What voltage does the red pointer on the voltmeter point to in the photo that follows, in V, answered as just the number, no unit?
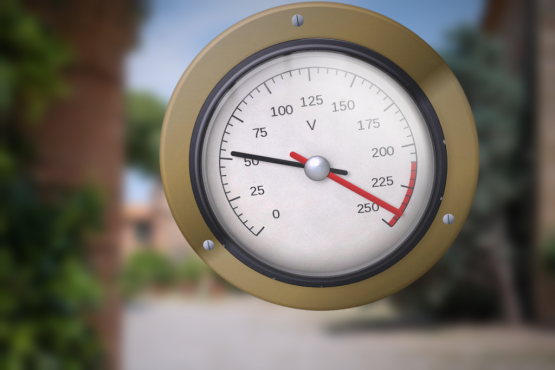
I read 240
